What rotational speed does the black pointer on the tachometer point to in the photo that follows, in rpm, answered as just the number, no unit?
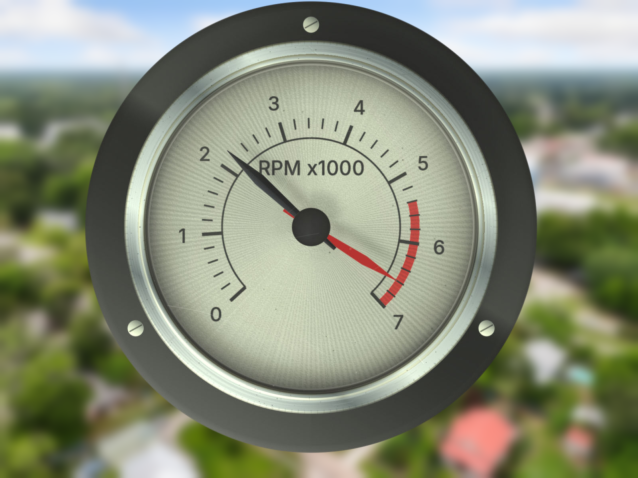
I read 2200
